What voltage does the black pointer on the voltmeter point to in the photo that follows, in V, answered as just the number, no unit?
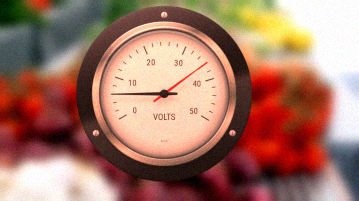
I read 6
